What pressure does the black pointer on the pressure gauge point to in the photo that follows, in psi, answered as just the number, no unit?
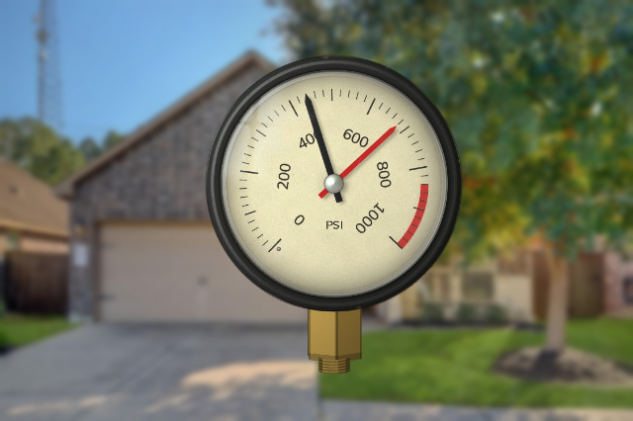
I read 440
